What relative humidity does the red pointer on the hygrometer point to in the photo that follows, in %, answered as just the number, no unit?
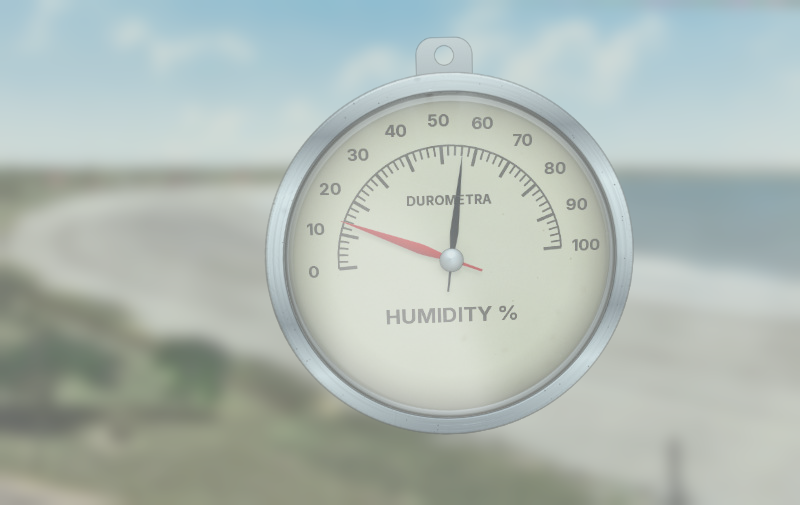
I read 14
